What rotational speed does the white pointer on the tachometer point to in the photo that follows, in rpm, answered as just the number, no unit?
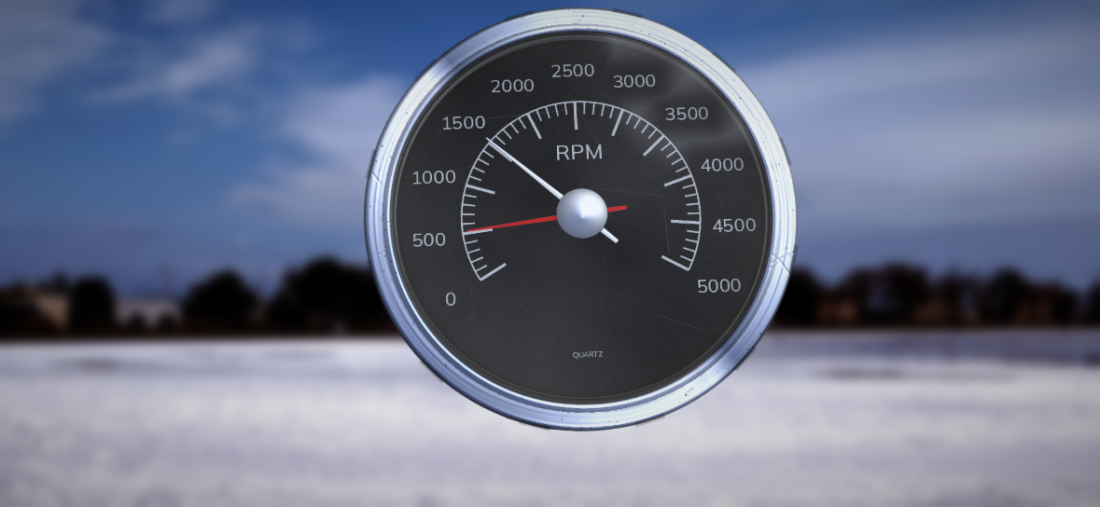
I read 1500
